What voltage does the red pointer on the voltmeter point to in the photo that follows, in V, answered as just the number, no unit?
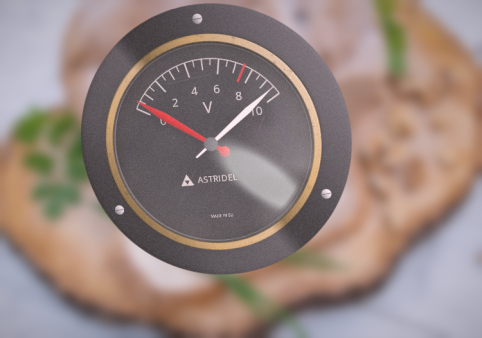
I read 0.5
